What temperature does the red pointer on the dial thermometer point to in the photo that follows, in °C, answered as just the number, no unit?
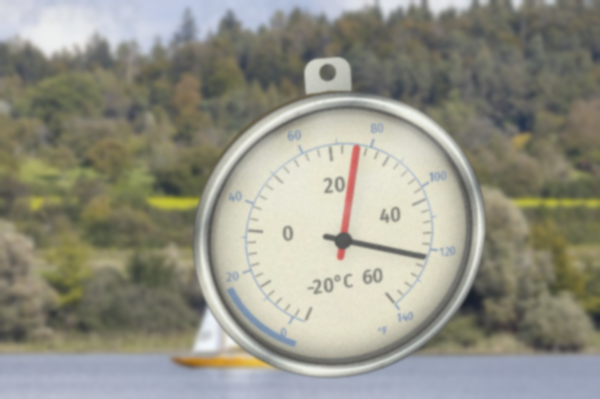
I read 24
